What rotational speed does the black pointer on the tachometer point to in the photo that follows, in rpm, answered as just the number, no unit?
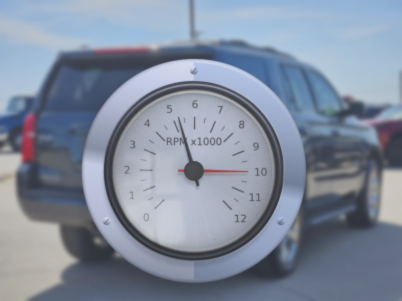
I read 5250
